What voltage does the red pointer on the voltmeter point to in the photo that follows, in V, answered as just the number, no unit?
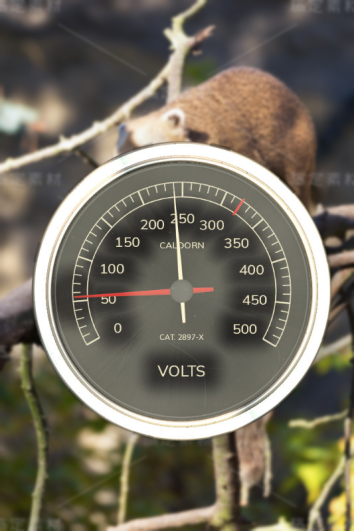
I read 55
